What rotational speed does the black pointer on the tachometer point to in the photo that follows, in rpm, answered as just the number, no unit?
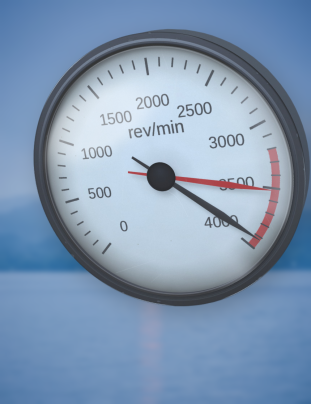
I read 3900
